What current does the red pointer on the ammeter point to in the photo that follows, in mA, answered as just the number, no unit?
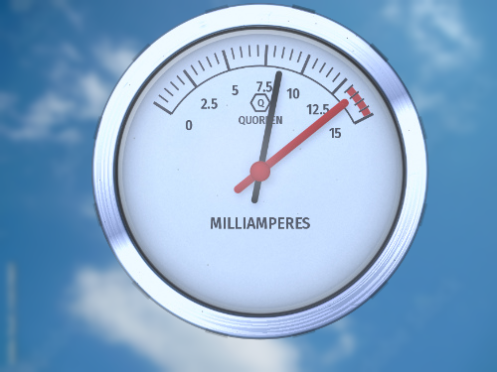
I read 13.5
